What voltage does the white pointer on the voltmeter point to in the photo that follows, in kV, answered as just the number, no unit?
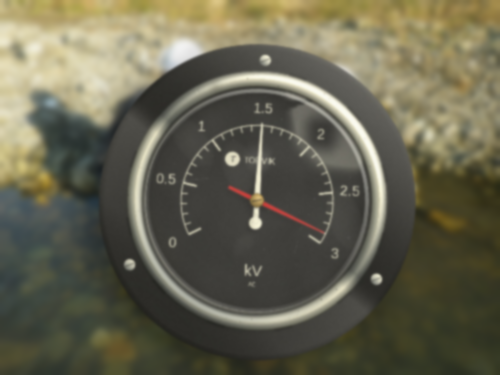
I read 1.5
